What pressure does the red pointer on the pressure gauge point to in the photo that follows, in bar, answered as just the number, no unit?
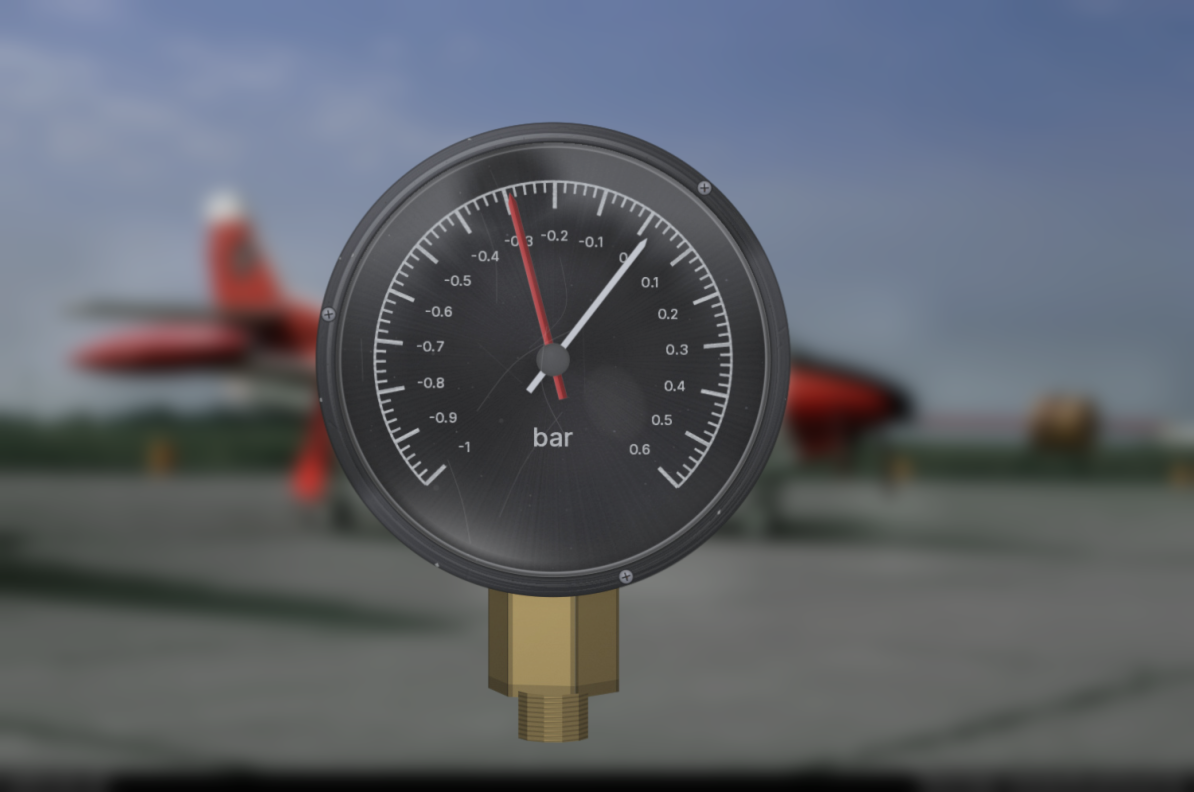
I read -0.29
